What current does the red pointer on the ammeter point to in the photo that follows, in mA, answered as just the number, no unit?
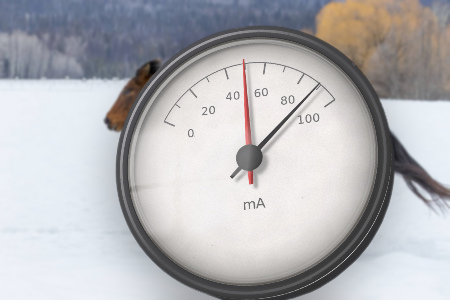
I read 50
